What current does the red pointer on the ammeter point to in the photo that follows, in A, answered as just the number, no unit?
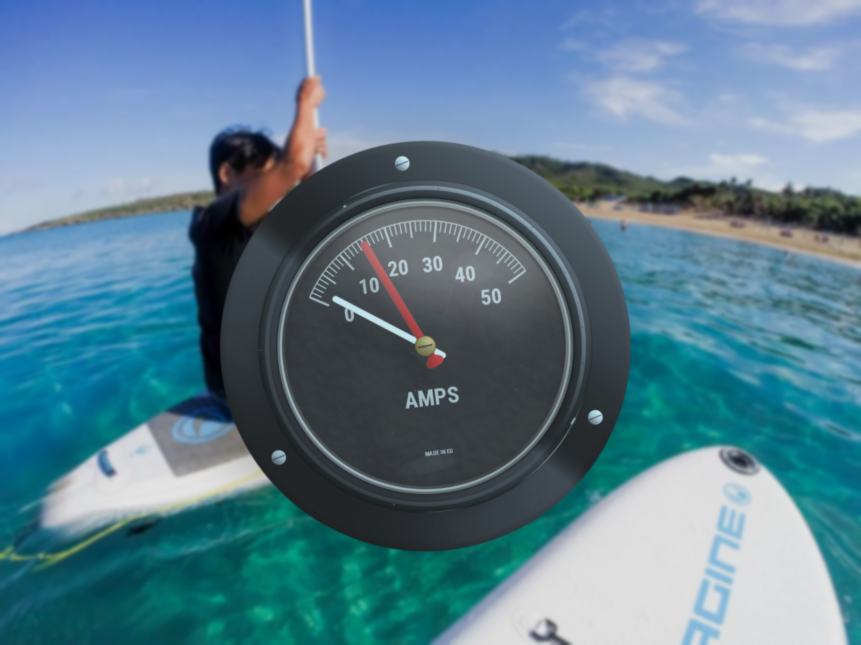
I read 15
